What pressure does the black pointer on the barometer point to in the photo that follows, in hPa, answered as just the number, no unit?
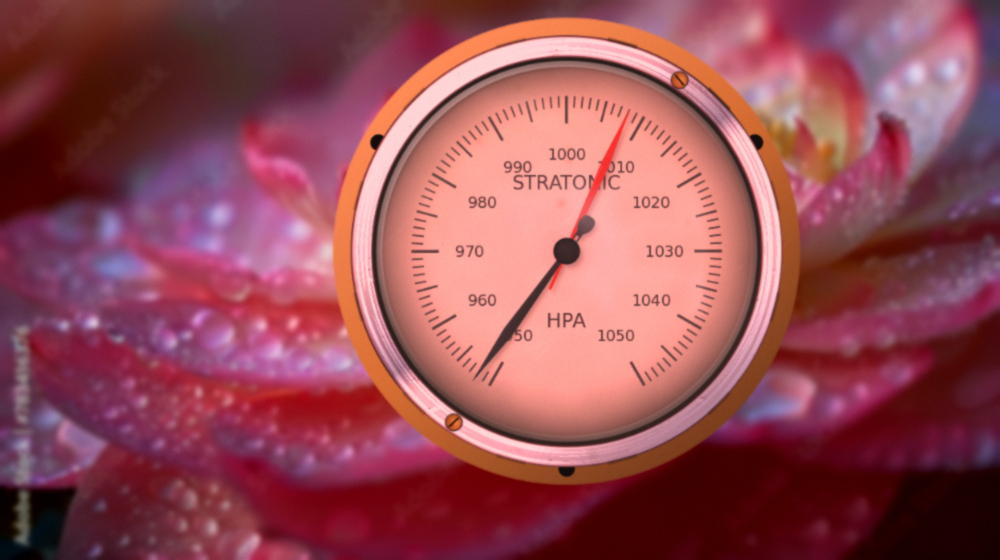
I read 952
